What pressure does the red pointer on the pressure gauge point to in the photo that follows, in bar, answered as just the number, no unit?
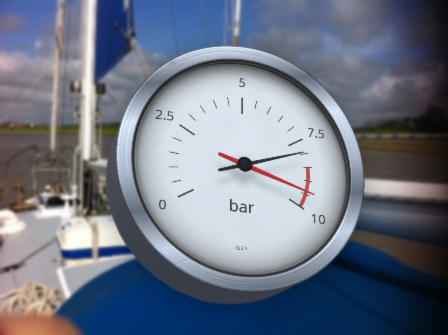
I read 9.5
